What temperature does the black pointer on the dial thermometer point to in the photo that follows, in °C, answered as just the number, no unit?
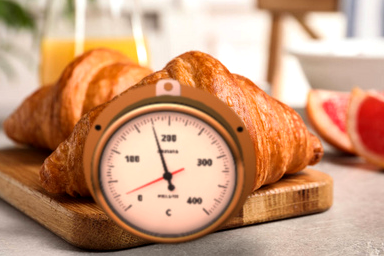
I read 175
